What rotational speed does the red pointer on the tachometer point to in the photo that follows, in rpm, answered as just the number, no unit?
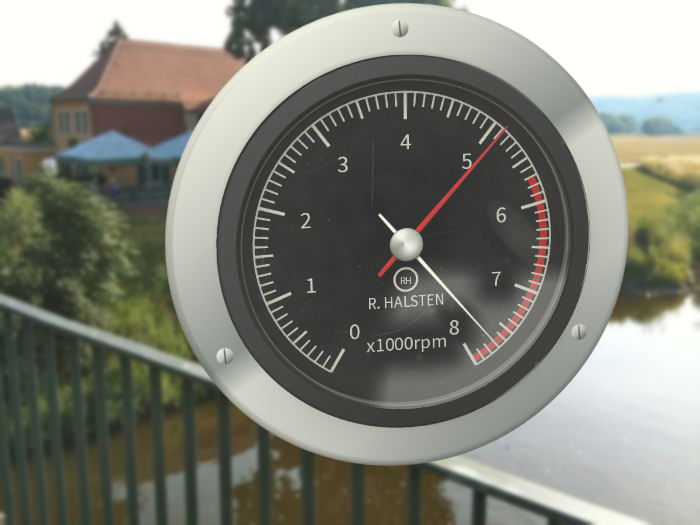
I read 5100
